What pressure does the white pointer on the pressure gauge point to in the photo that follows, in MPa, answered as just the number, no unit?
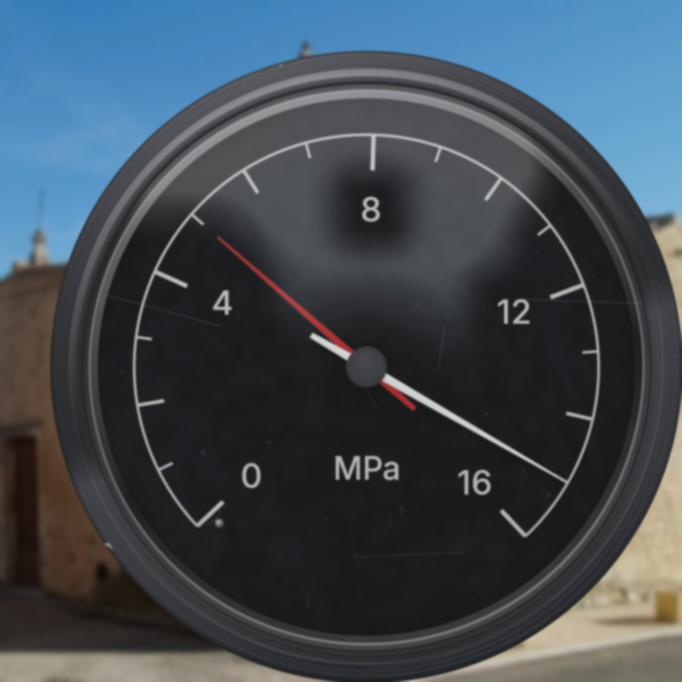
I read 15
